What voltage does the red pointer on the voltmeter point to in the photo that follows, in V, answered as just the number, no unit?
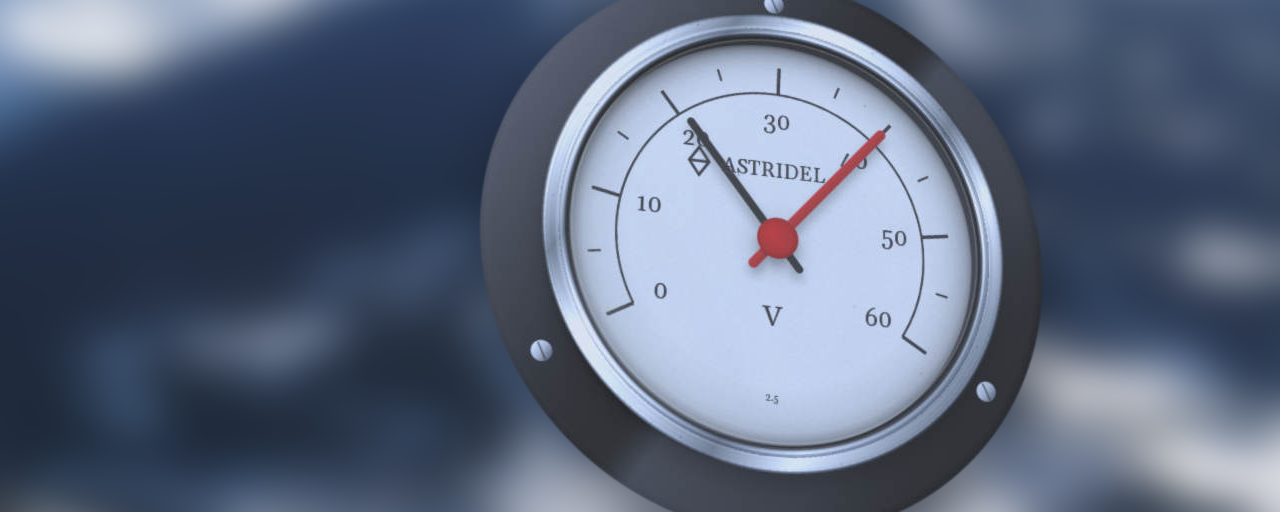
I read 40
